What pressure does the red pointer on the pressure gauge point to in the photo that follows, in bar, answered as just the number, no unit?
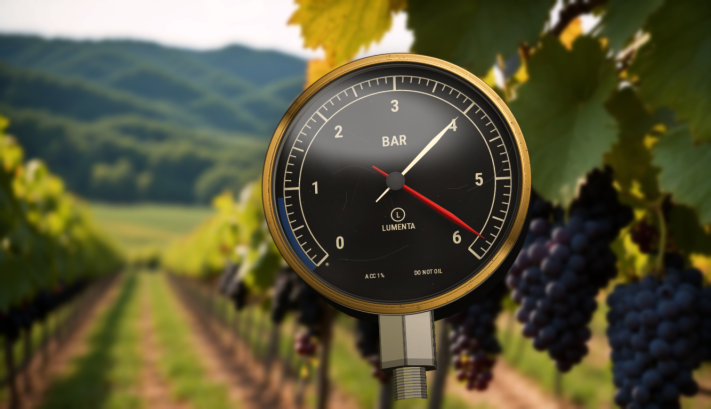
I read 5.8
